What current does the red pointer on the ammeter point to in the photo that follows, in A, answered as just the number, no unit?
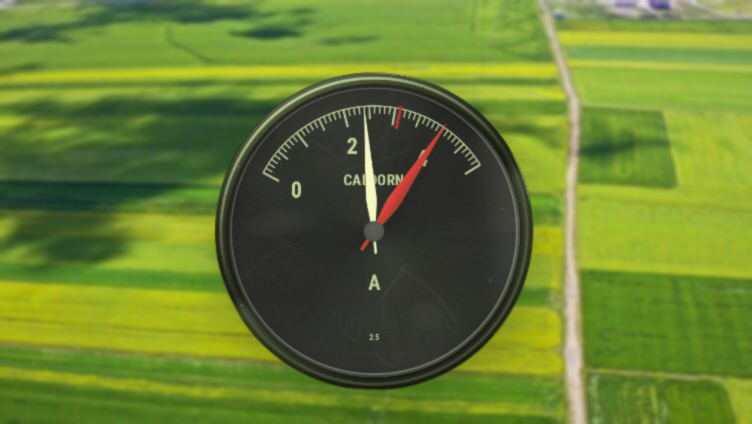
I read 4
